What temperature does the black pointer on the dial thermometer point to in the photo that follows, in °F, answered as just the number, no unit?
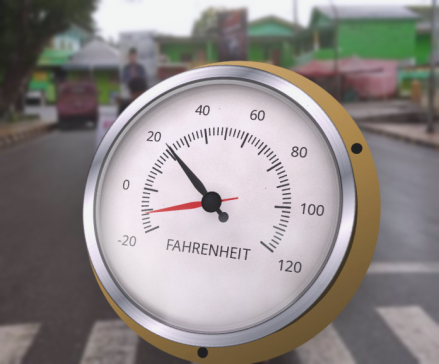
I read 22
